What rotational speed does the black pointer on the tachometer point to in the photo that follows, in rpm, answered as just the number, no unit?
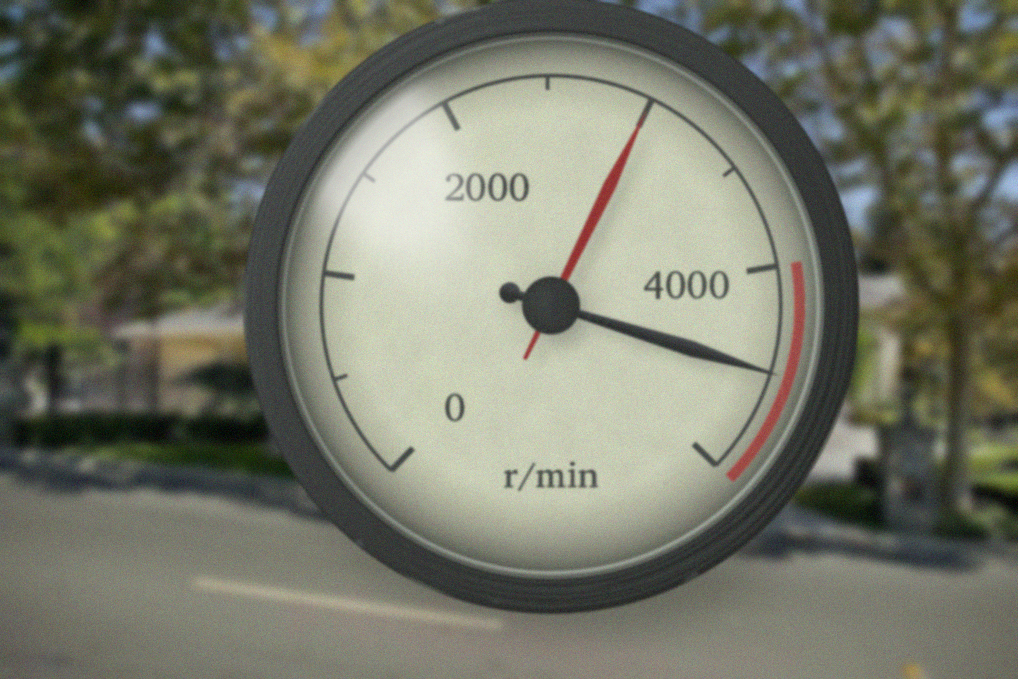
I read 4500
